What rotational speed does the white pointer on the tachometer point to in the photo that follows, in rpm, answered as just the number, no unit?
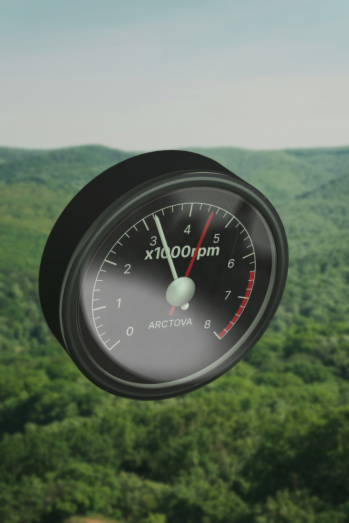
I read 3200
